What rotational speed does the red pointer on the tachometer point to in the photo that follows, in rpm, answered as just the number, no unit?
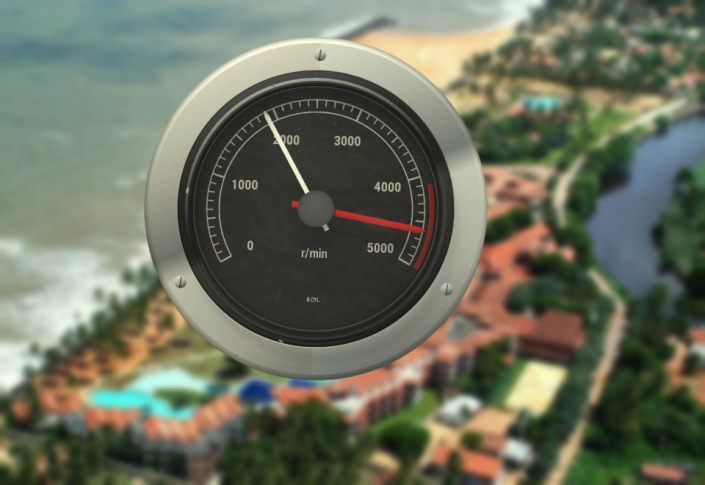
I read 4600
